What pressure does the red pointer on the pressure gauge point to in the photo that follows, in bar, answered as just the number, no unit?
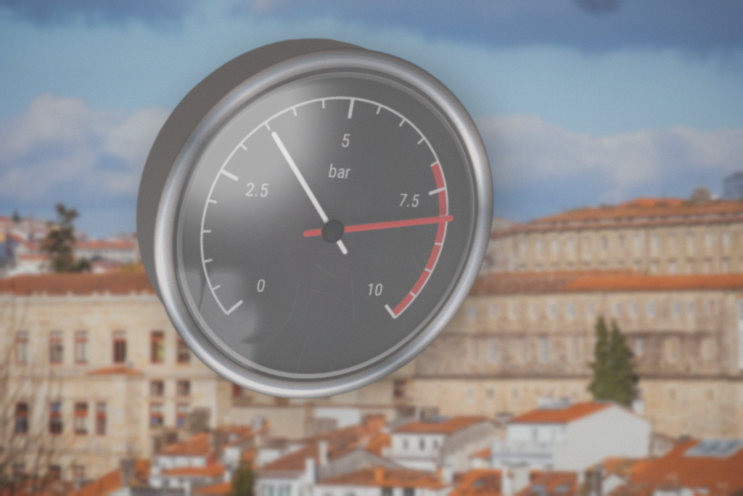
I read 8
